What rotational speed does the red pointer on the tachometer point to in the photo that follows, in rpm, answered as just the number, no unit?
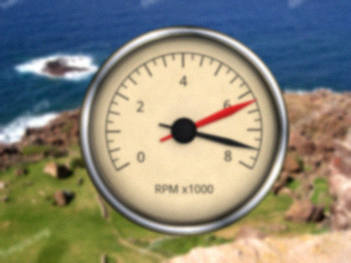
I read 6250
